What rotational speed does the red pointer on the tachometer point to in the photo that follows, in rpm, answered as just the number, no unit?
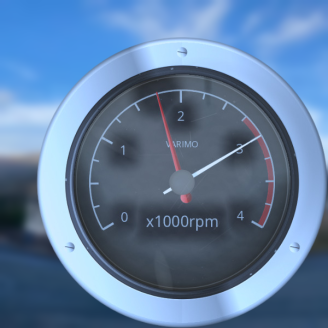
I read 1750
